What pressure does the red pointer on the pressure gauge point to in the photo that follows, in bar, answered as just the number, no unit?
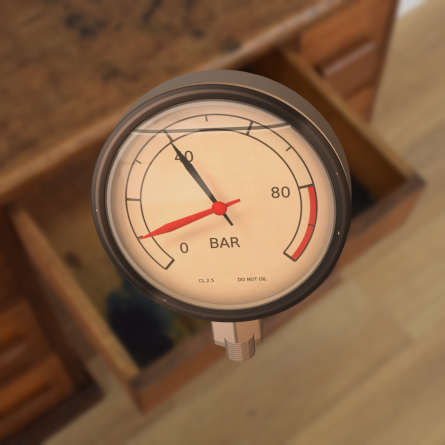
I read 10
